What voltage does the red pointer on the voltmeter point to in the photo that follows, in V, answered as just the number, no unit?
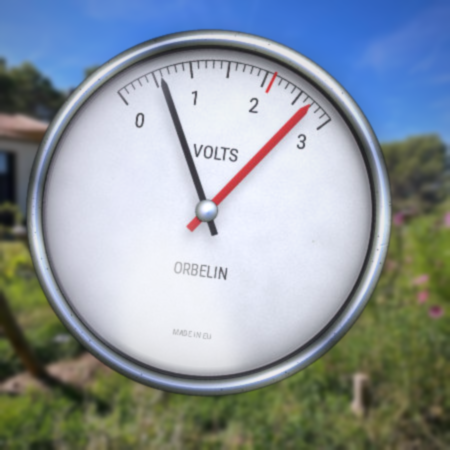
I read 2.7
